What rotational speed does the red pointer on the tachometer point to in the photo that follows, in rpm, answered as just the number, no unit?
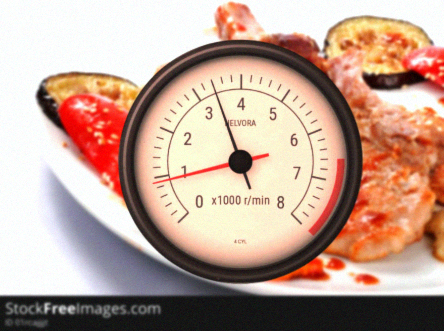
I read 900
